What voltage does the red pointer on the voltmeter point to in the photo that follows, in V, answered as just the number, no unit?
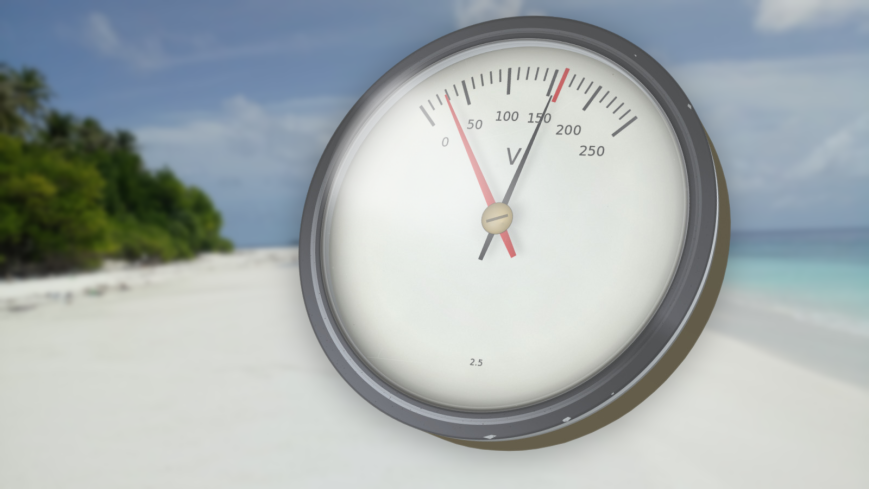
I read 30
